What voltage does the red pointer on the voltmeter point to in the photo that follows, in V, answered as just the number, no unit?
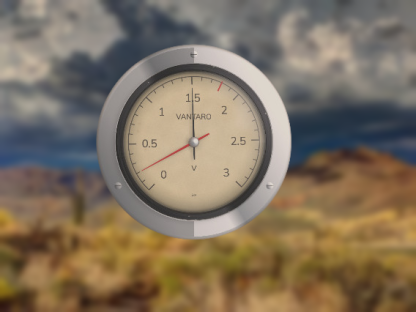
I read 0.2
